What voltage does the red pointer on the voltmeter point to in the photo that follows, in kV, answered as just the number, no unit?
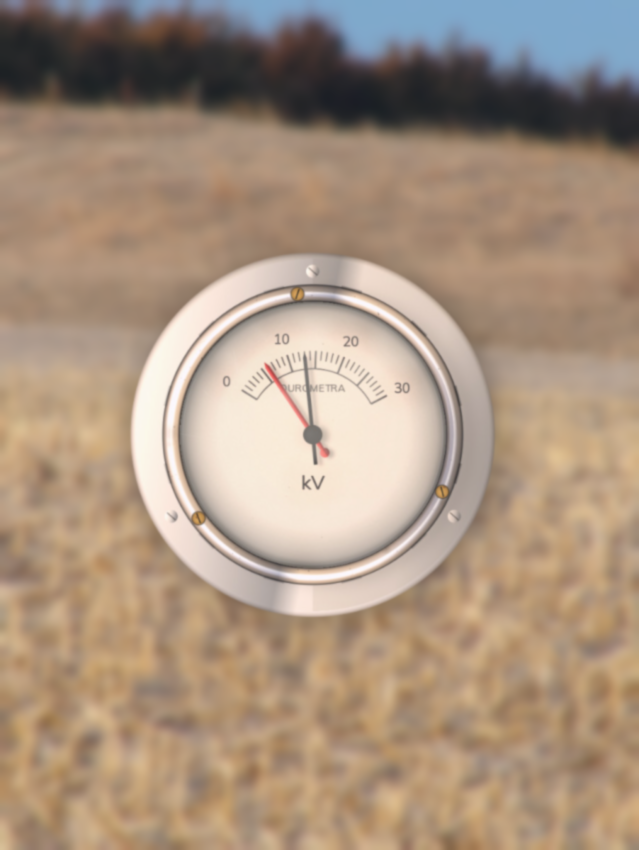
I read 6
